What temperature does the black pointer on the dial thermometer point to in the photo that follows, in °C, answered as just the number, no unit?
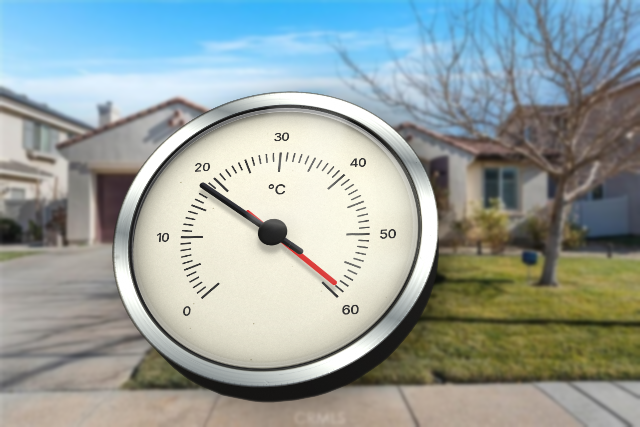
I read 18
